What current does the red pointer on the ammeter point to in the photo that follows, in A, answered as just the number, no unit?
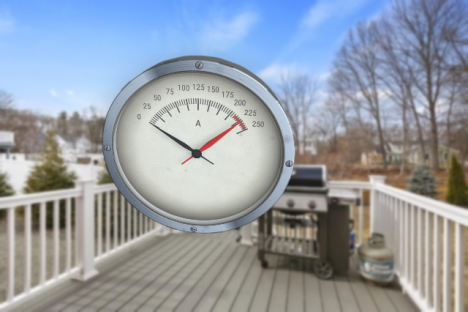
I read 225
